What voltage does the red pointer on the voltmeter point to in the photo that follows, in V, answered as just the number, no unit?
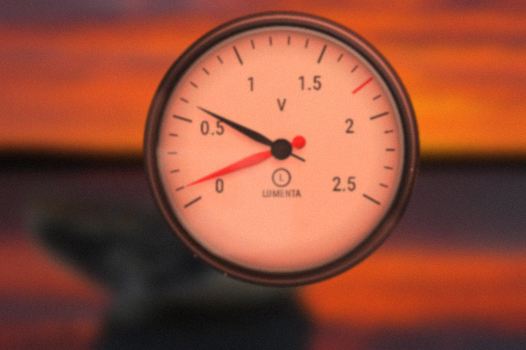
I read 0.1
